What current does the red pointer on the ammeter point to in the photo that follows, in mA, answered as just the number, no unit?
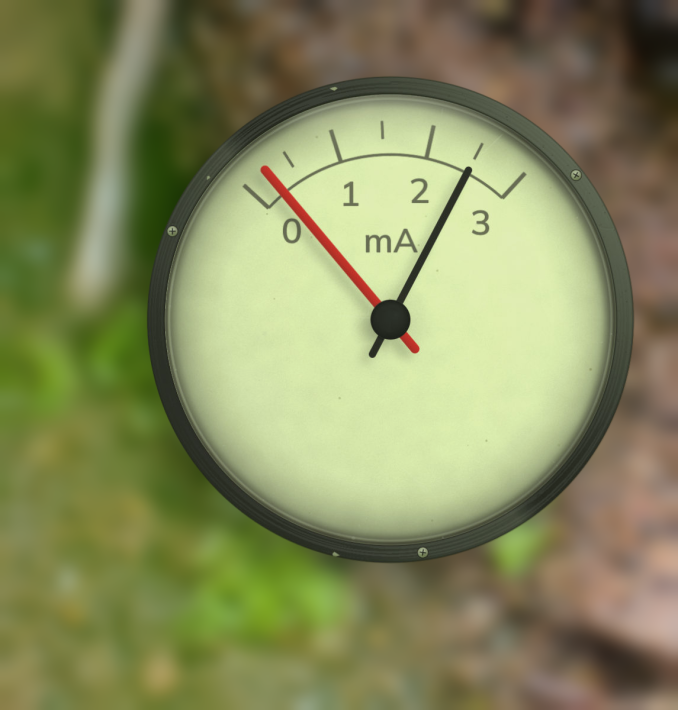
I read 0.25
